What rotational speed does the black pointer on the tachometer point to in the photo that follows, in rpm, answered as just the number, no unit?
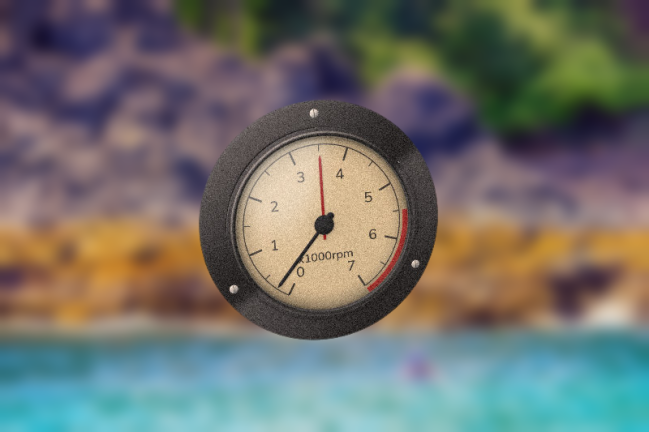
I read 250
